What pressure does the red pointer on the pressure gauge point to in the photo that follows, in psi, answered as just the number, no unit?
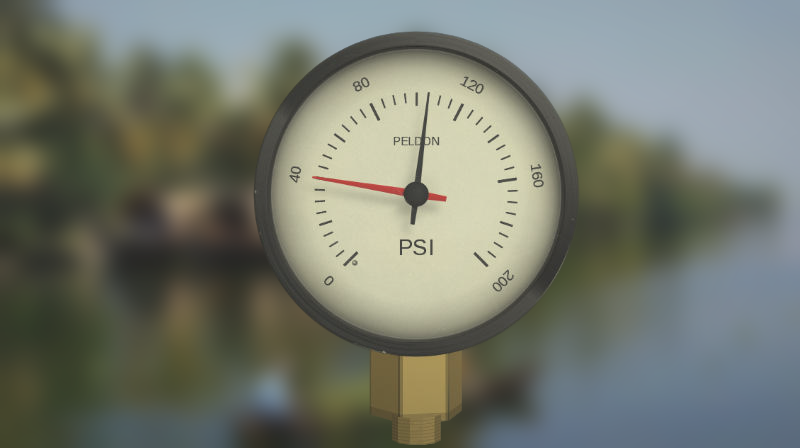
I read 40
